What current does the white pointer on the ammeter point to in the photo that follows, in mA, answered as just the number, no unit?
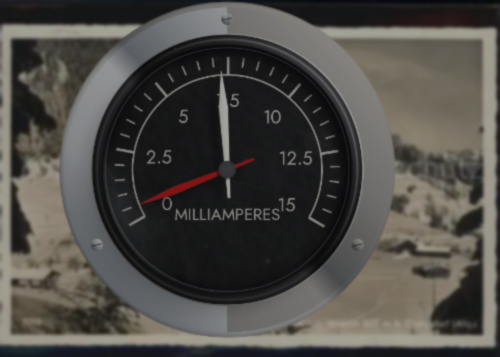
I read 7.25
